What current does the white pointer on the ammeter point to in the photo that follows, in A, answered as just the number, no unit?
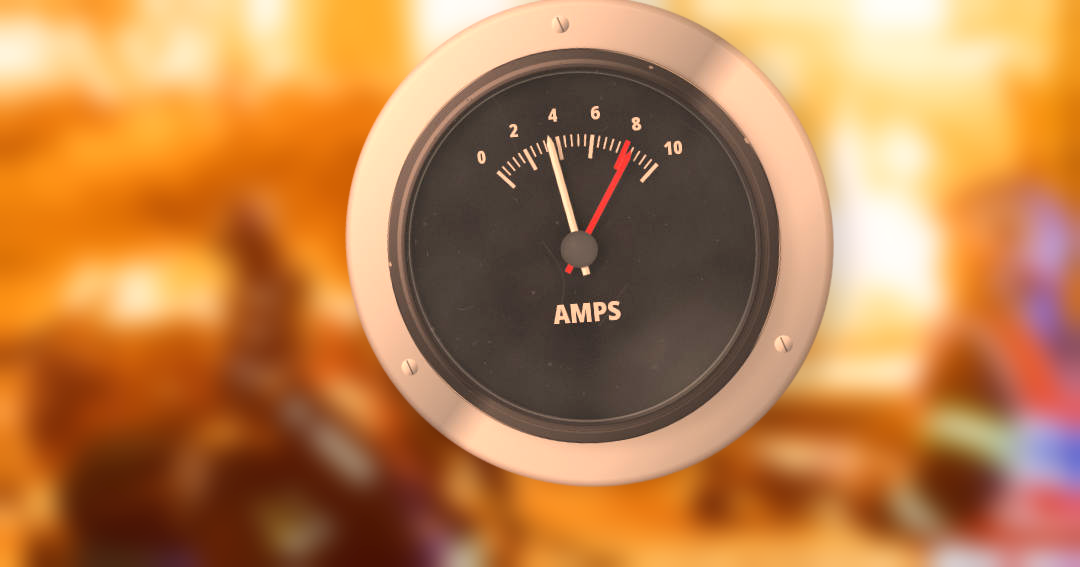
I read 3.6
